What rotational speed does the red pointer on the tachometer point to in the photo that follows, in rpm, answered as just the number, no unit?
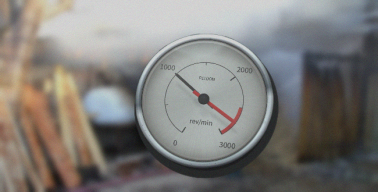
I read 2750
